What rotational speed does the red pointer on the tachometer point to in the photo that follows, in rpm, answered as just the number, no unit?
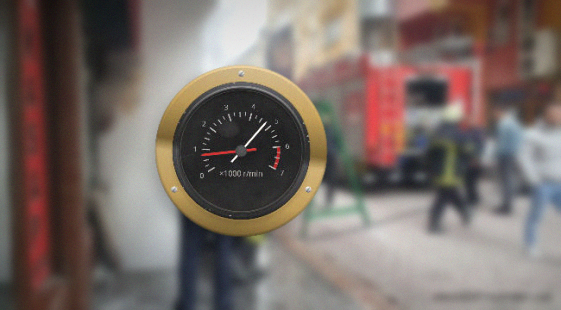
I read 750
